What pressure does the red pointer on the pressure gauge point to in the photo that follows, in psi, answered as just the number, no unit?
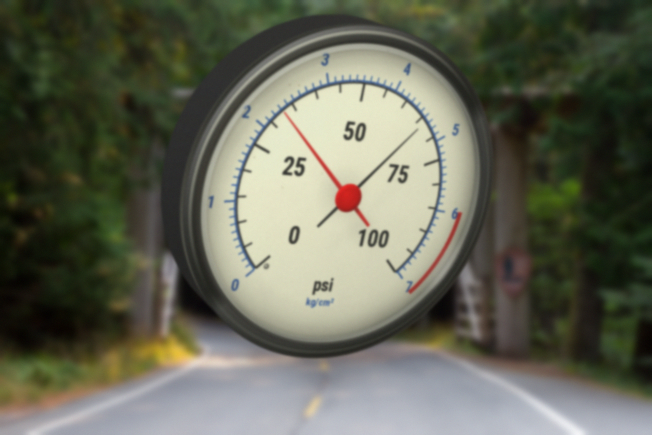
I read 32.5
